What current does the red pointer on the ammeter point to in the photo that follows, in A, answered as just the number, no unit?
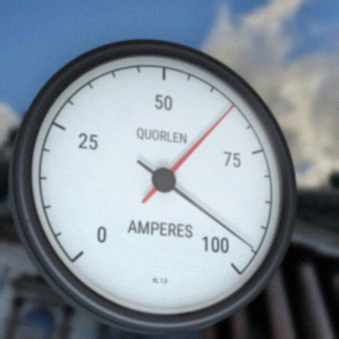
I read 65
